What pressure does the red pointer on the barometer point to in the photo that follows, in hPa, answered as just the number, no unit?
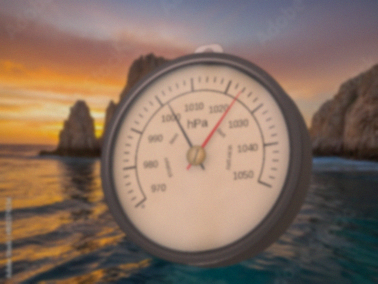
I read 1024
